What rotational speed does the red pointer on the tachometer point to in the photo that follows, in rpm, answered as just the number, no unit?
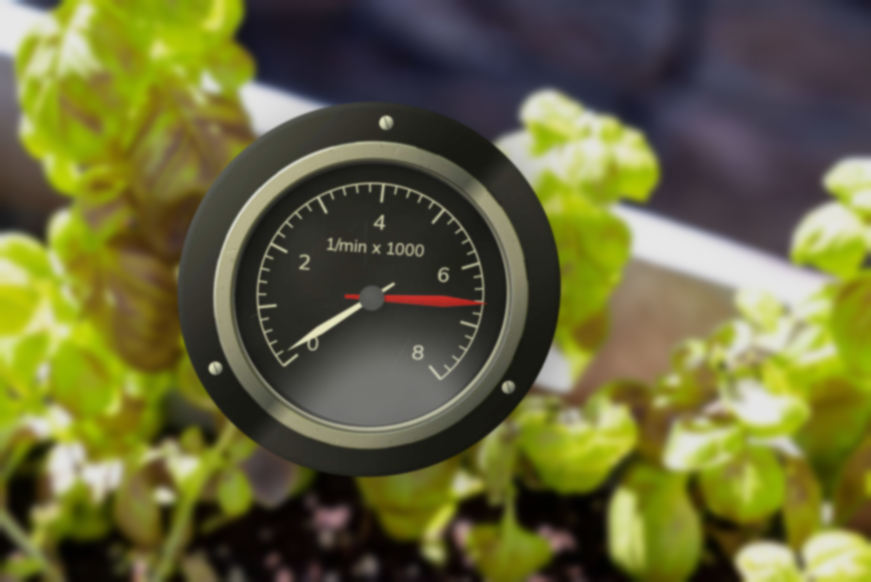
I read 6600
